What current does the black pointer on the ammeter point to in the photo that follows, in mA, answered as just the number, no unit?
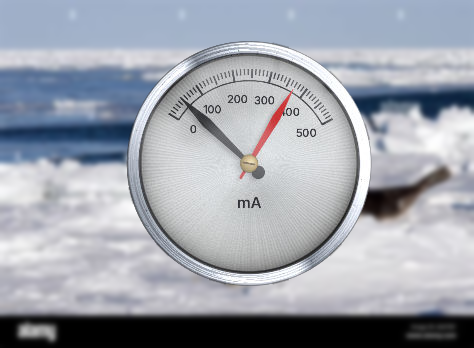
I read 50
